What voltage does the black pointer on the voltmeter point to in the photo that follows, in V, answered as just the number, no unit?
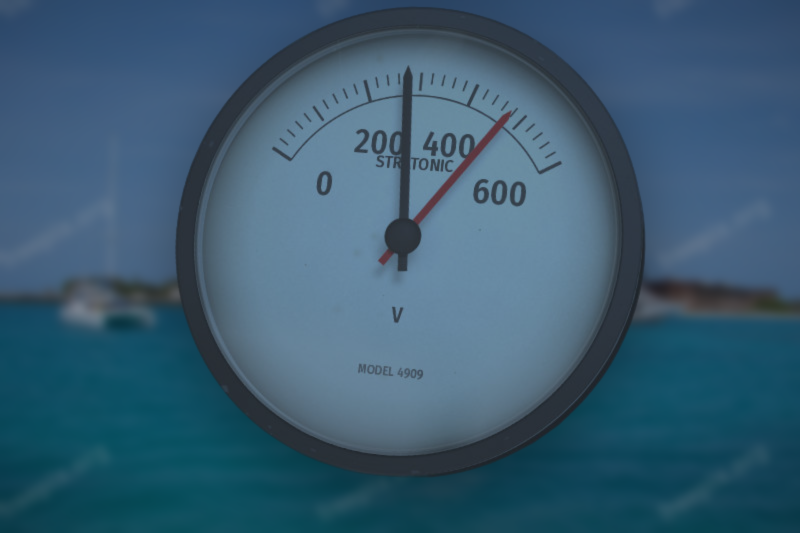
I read 280
